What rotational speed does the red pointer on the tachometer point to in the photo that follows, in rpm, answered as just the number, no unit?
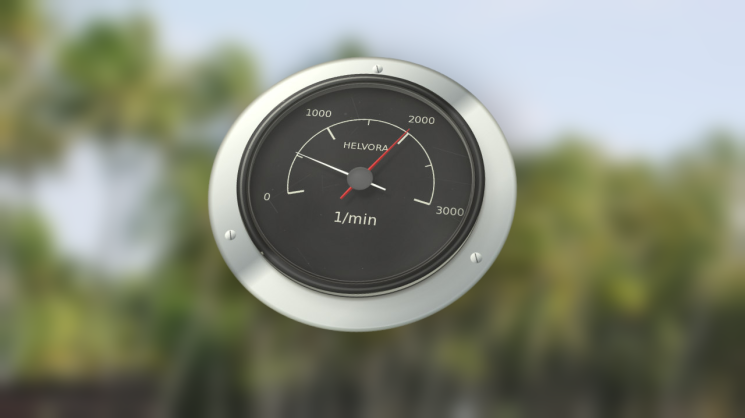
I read 2000
